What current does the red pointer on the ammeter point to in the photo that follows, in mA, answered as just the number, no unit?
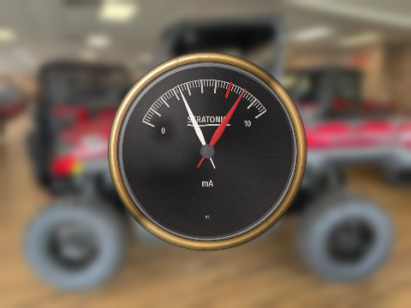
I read 8
